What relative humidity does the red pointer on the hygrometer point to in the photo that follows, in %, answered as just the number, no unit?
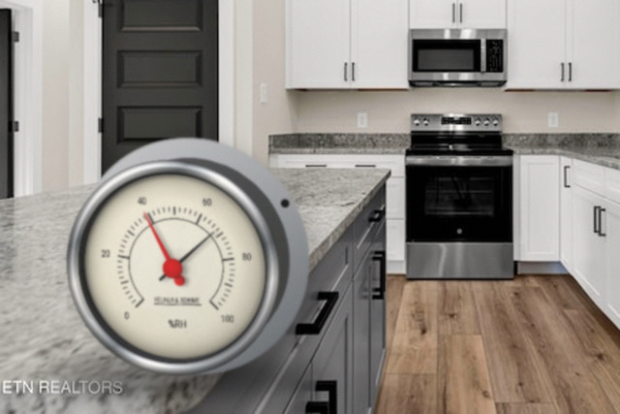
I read 40
